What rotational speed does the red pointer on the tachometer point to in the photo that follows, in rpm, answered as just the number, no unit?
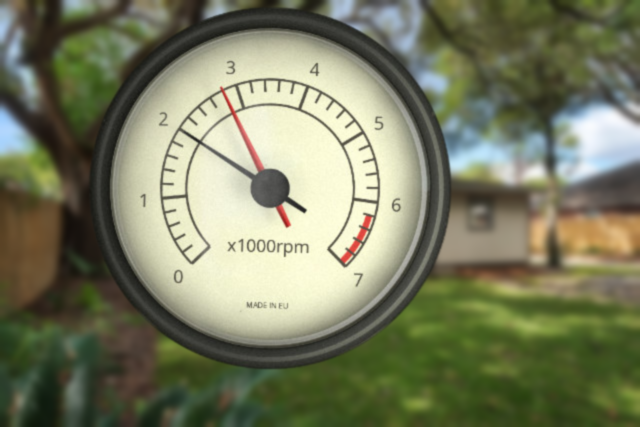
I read 2800
